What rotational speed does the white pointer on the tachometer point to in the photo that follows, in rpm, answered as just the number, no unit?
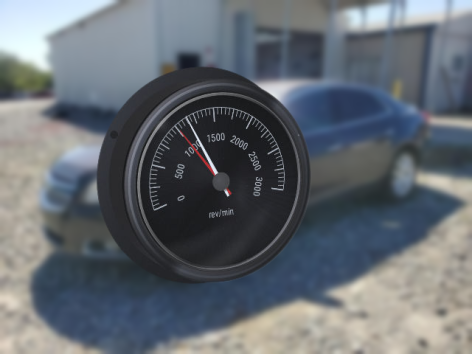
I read 1150
